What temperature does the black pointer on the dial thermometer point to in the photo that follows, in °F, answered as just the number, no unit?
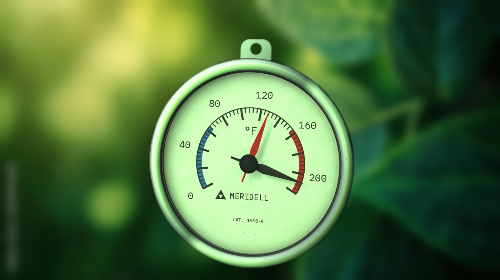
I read 208
